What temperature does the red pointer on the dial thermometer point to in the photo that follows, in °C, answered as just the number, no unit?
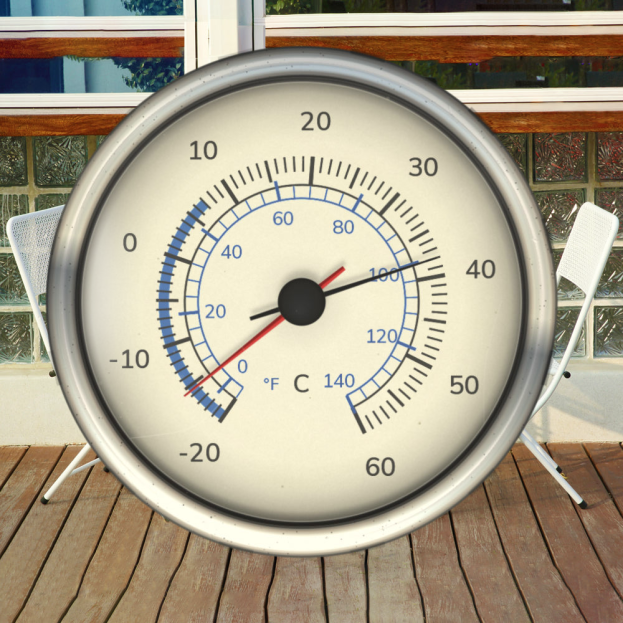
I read -15.5
